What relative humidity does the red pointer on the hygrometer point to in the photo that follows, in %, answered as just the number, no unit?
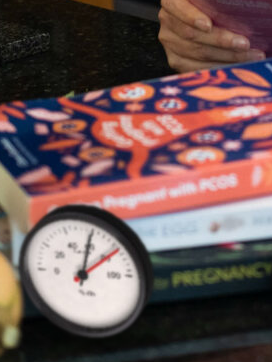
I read 80
